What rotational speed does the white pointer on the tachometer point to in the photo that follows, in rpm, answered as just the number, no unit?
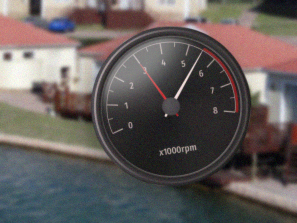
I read 5500
